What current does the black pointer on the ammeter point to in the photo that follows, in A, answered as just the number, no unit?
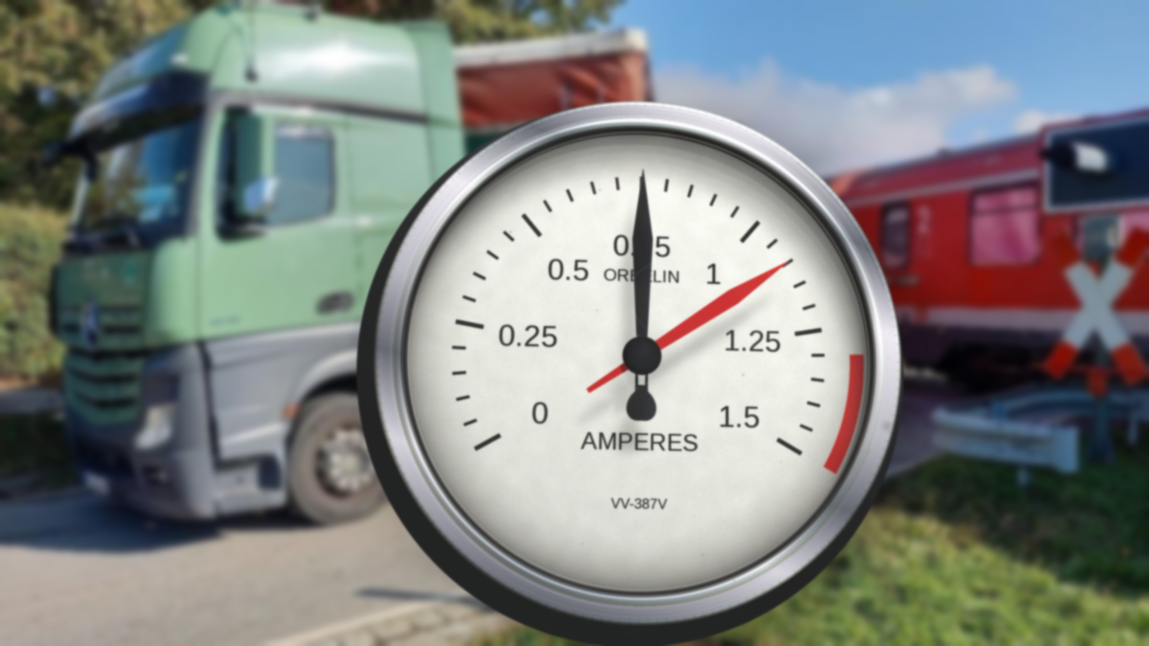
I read 0.75
